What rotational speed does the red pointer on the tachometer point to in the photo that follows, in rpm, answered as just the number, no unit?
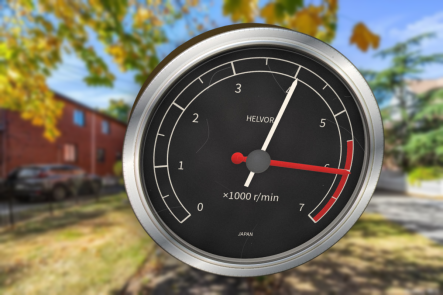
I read 6000
